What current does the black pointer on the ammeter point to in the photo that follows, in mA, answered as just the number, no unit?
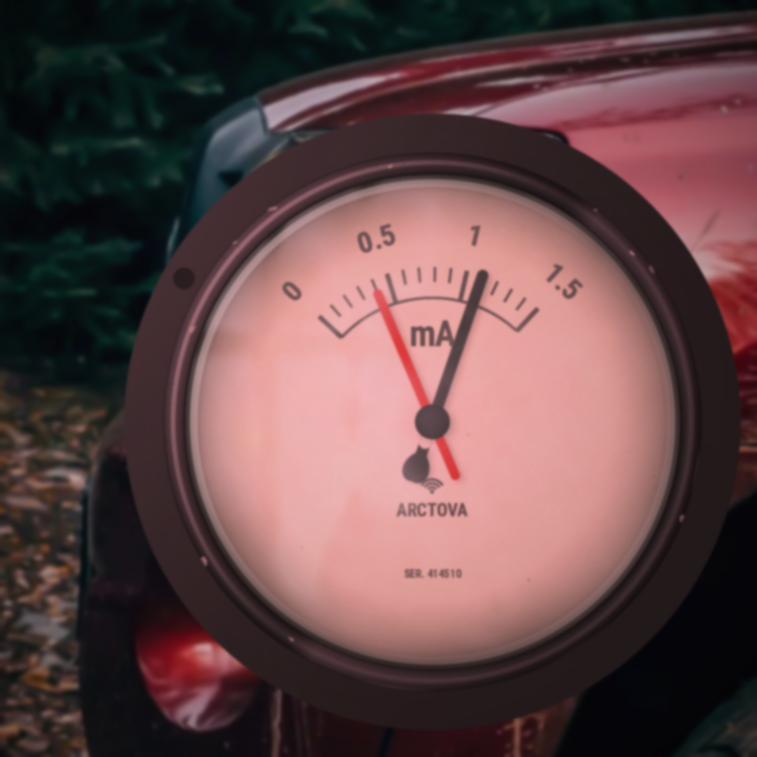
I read 1.1
